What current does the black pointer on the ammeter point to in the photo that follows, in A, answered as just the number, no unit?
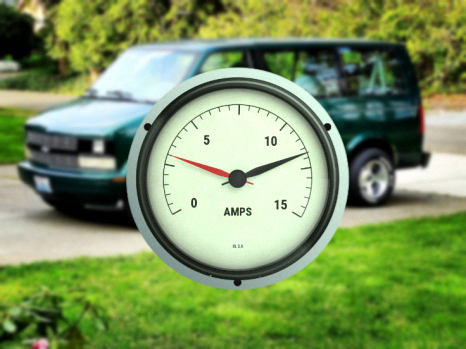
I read 11.75
